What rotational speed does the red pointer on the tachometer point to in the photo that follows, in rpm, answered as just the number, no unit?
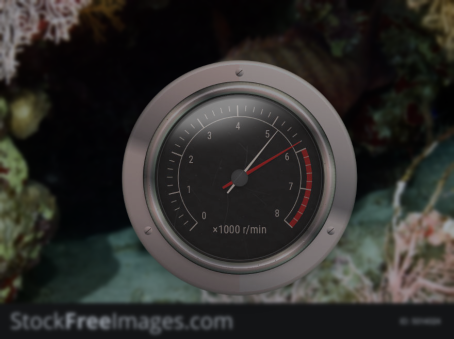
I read 5800
